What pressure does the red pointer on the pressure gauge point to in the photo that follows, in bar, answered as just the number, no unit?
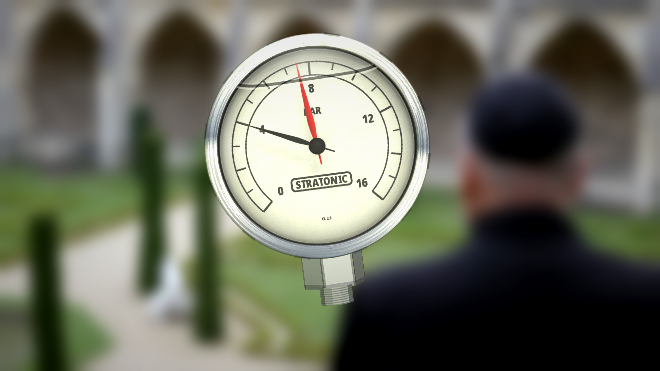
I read 7.5
